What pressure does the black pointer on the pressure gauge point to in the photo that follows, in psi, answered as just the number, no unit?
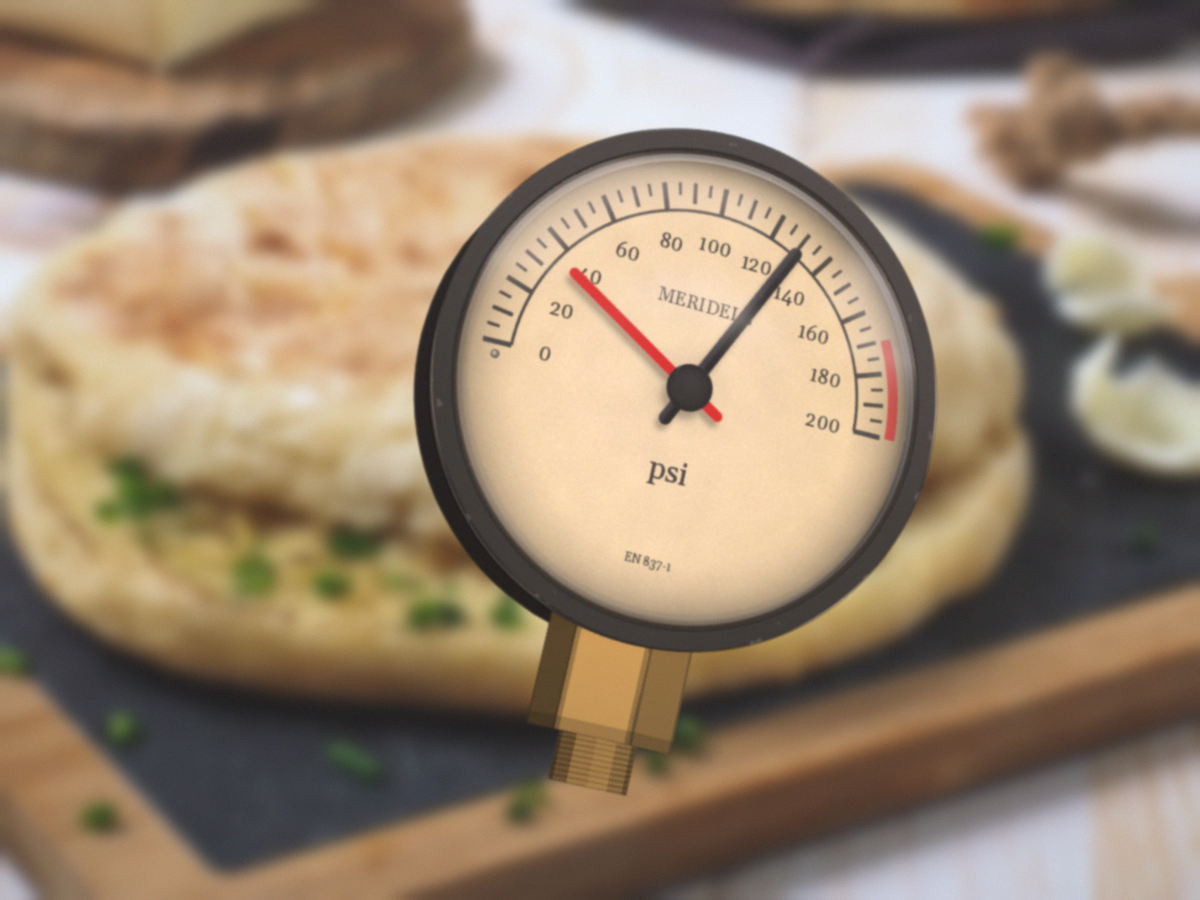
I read 130
